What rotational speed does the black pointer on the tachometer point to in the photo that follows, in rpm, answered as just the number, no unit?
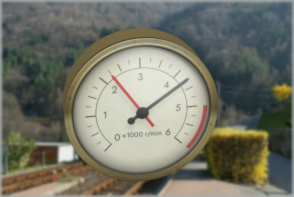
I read 4250
